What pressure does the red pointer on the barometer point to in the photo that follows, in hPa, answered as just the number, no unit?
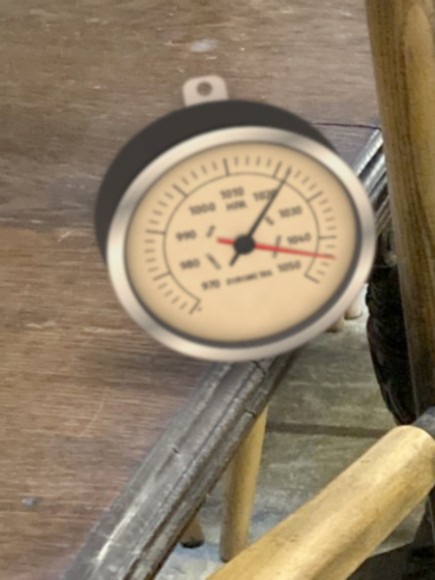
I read 1044
